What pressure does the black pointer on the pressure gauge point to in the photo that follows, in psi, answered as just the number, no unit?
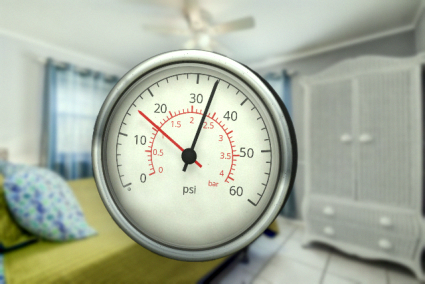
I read 34
